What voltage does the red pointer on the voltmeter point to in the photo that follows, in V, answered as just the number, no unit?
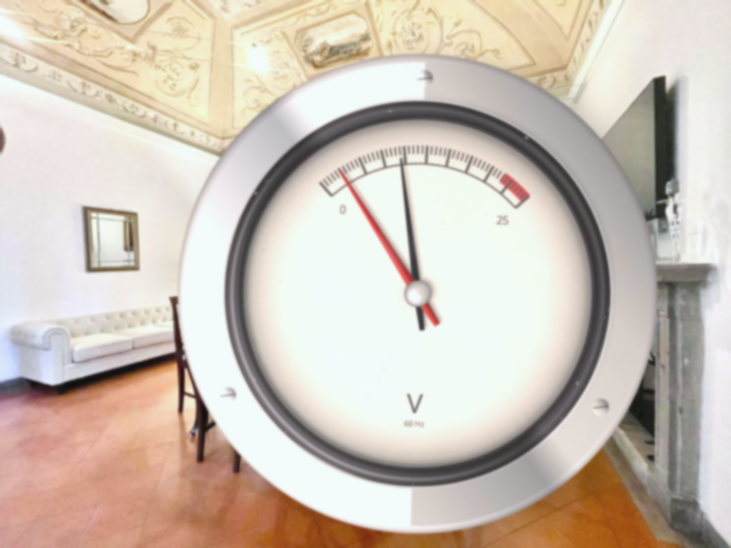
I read 2.5
